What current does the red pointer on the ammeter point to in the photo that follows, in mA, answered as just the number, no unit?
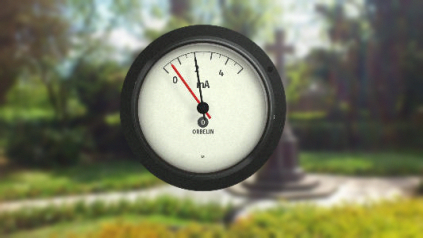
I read 0.5
